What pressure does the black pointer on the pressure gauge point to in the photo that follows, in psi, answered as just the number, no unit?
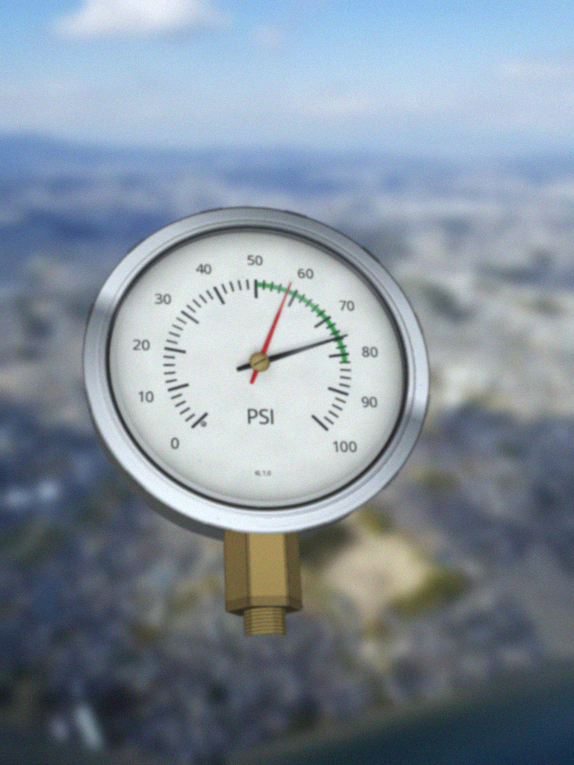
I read 76
